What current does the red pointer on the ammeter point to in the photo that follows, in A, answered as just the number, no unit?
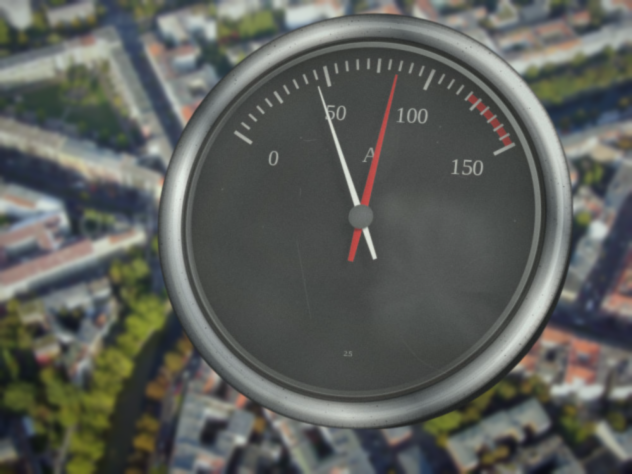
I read 85
